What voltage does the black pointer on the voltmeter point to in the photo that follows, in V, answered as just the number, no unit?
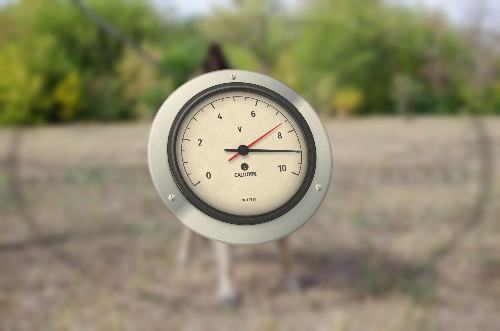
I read 9
